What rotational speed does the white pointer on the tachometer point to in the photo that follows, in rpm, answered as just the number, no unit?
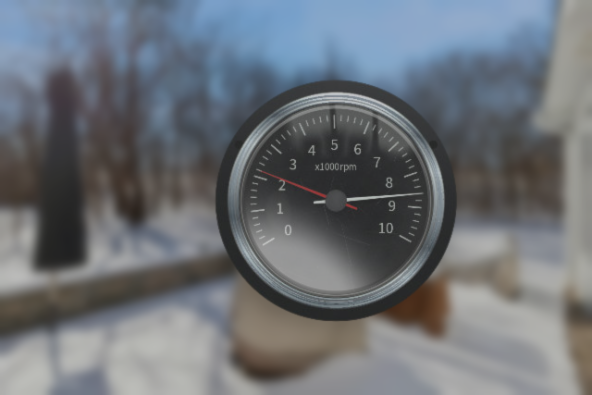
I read 8600
